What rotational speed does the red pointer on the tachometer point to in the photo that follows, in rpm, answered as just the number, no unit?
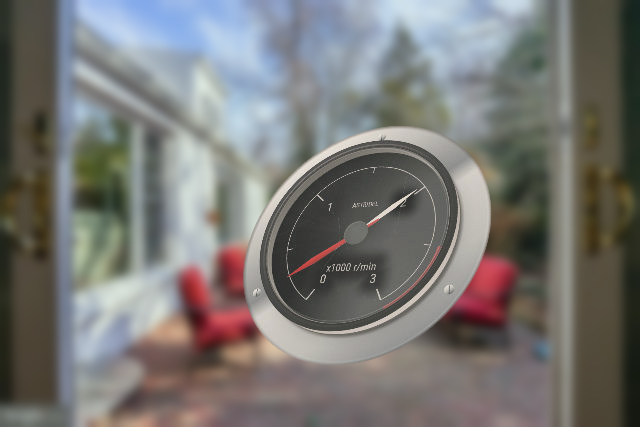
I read 250
